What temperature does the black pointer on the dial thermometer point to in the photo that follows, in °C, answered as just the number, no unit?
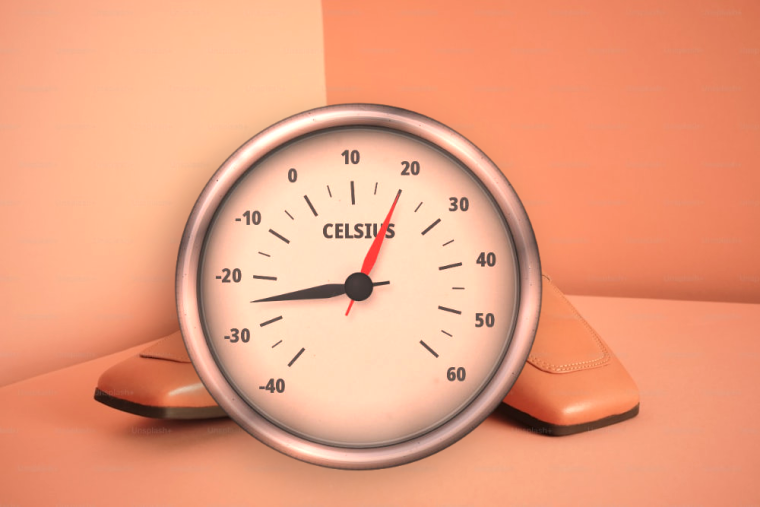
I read -25
